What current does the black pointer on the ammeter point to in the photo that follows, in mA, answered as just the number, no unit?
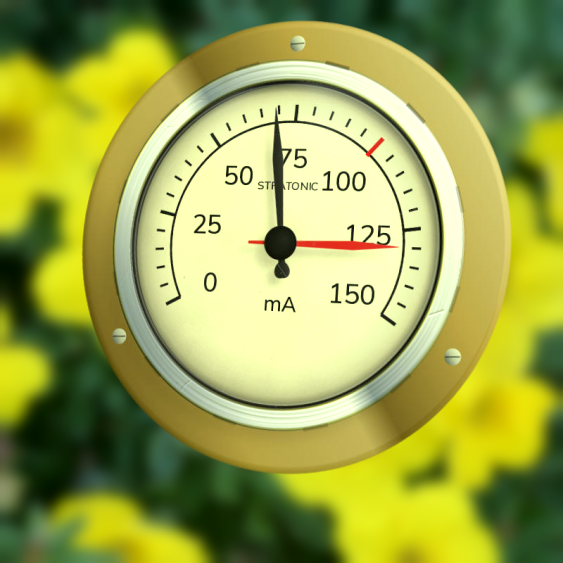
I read 70
